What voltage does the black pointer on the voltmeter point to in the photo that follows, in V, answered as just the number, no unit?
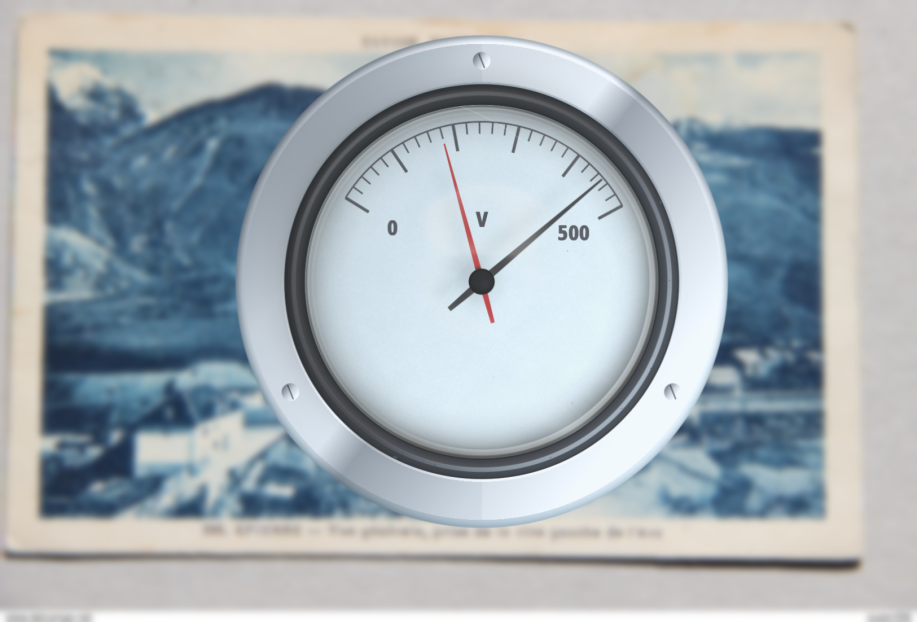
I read 450
